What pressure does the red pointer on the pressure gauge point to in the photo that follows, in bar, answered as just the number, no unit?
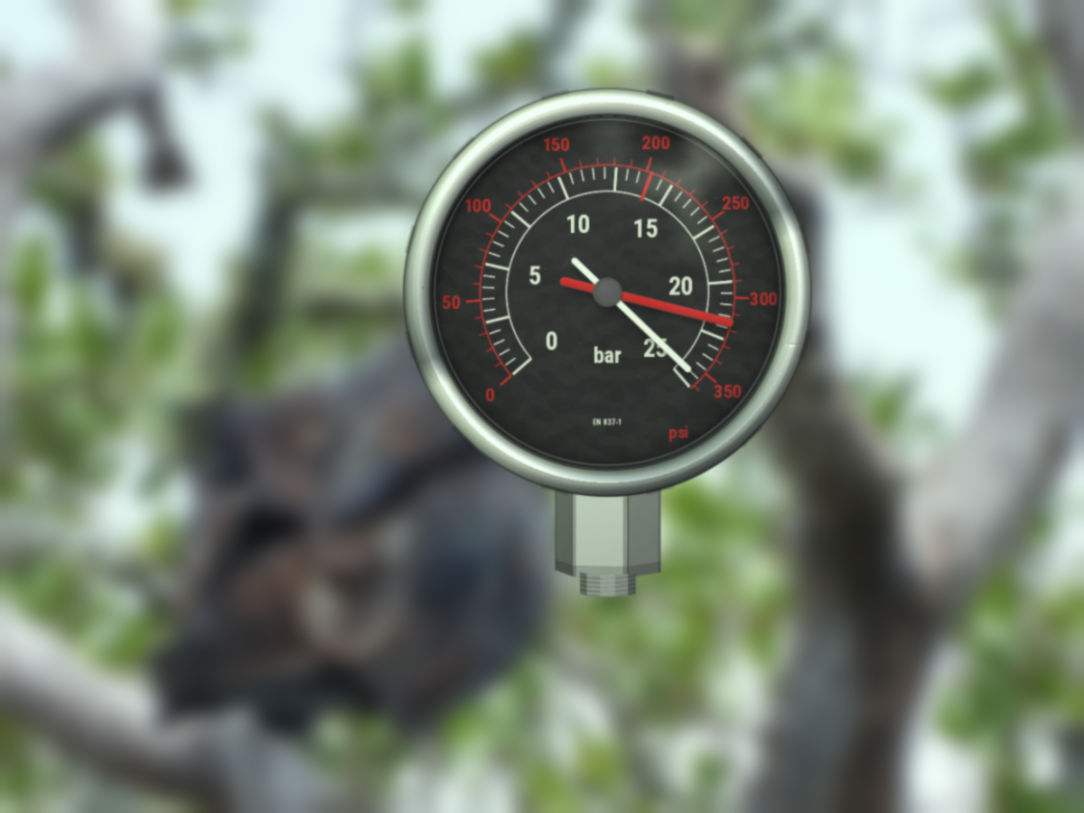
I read 21.75
